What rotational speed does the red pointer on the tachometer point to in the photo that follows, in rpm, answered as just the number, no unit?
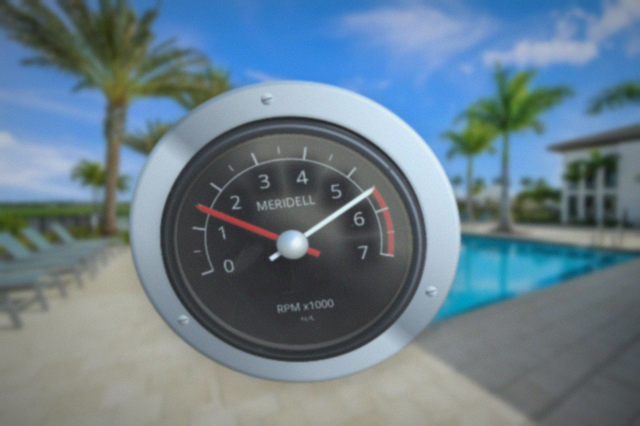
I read 1500
